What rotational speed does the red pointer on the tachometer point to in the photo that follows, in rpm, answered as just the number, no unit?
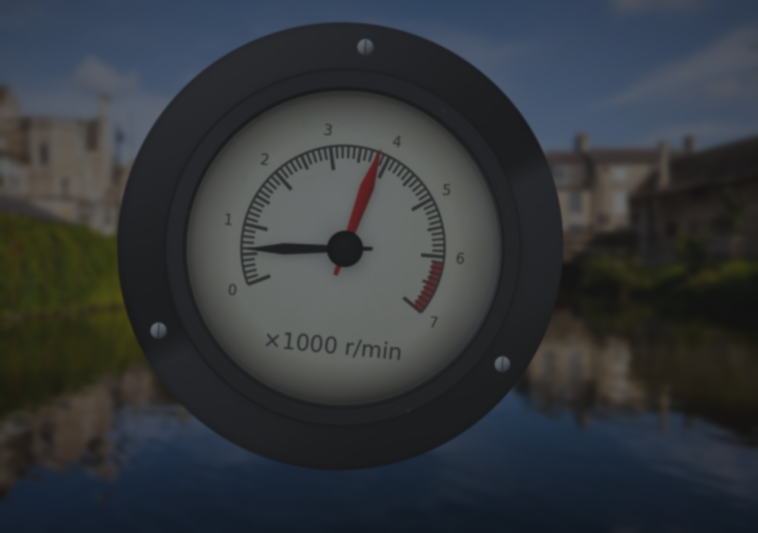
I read 3800
